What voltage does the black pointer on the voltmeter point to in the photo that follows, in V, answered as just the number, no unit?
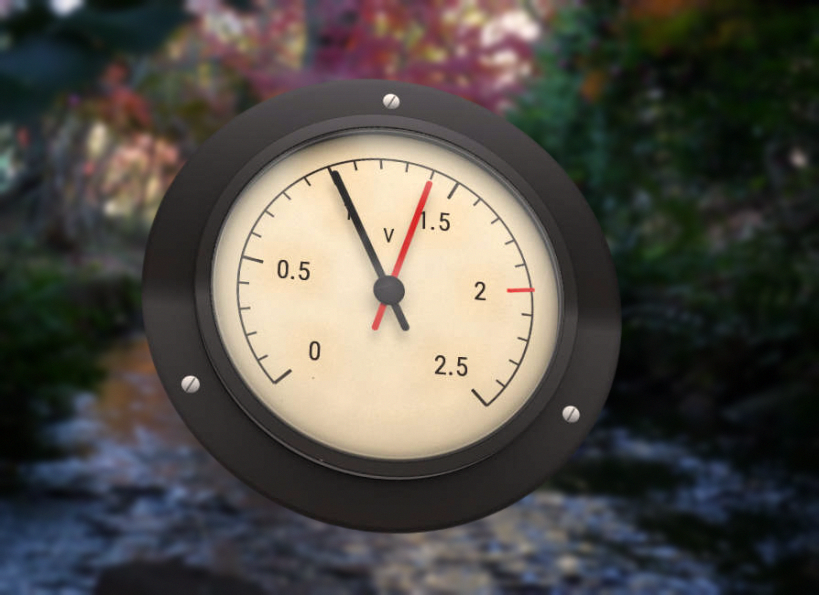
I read 1
